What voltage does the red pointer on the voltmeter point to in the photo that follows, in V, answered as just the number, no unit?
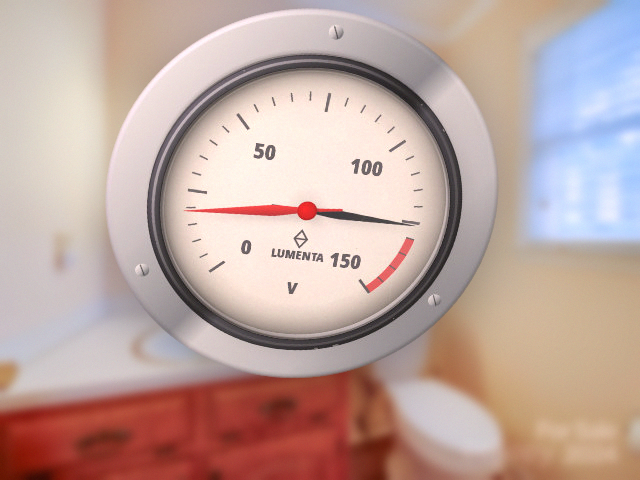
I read 20
